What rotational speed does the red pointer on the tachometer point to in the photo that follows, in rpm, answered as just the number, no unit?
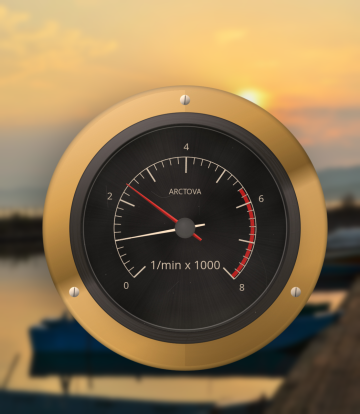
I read 2400
